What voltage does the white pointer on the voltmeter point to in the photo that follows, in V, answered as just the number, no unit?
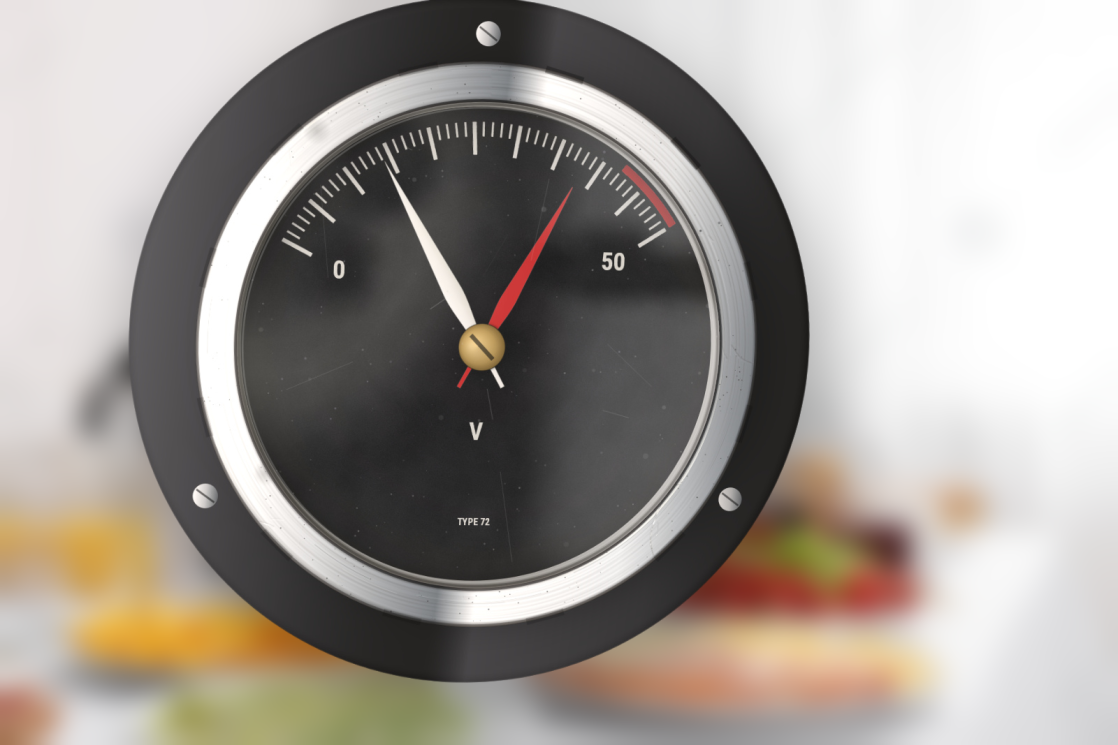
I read 14
